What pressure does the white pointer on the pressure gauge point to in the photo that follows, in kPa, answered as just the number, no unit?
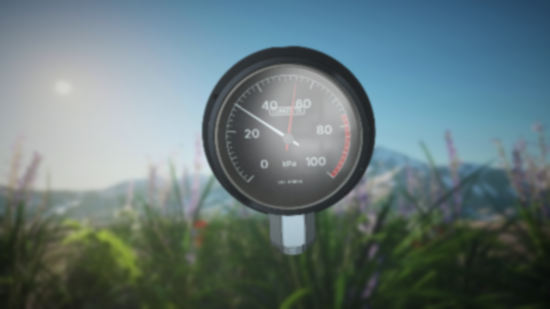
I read 30
